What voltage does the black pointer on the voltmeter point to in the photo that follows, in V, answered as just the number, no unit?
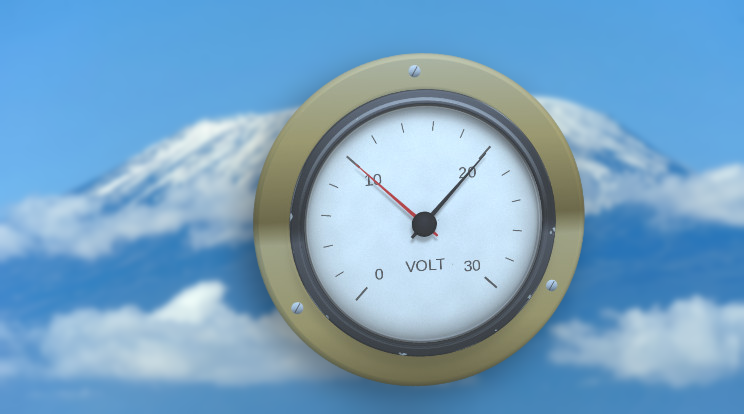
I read 20
